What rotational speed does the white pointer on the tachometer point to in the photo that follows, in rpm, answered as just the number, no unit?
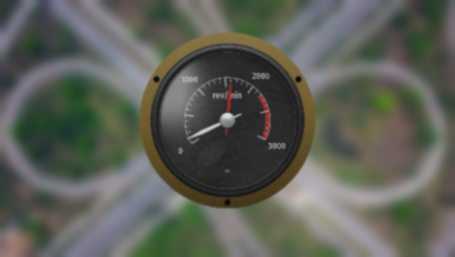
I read 100
